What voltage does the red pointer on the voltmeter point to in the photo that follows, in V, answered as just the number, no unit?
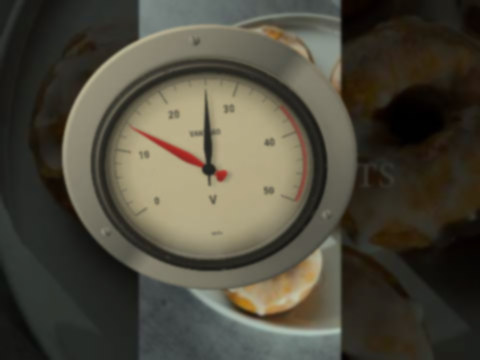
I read 14
